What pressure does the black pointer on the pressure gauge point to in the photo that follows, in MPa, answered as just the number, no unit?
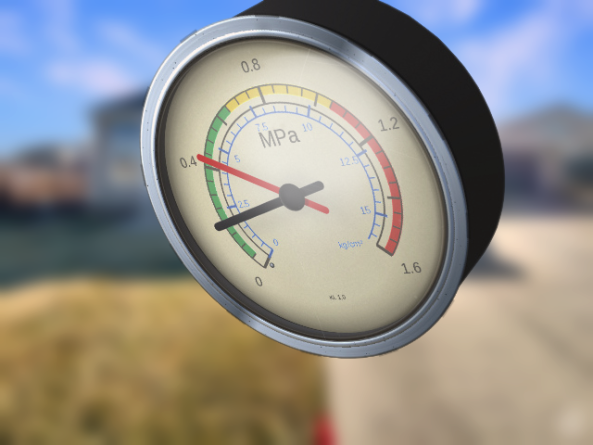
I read 0.2
